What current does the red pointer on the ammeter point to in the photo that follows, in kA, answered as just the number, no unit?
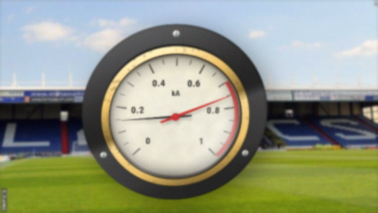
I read 0.75
